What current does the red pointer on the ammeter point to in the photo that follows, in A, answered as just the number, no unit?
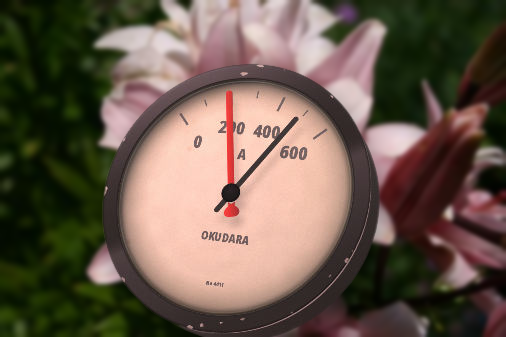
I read 200
